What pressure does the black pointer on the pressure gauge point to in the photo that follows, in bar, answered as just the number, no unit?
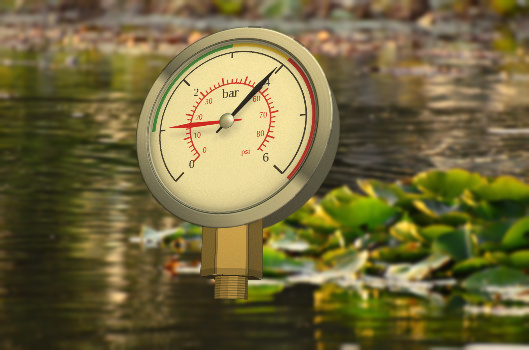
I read 4
